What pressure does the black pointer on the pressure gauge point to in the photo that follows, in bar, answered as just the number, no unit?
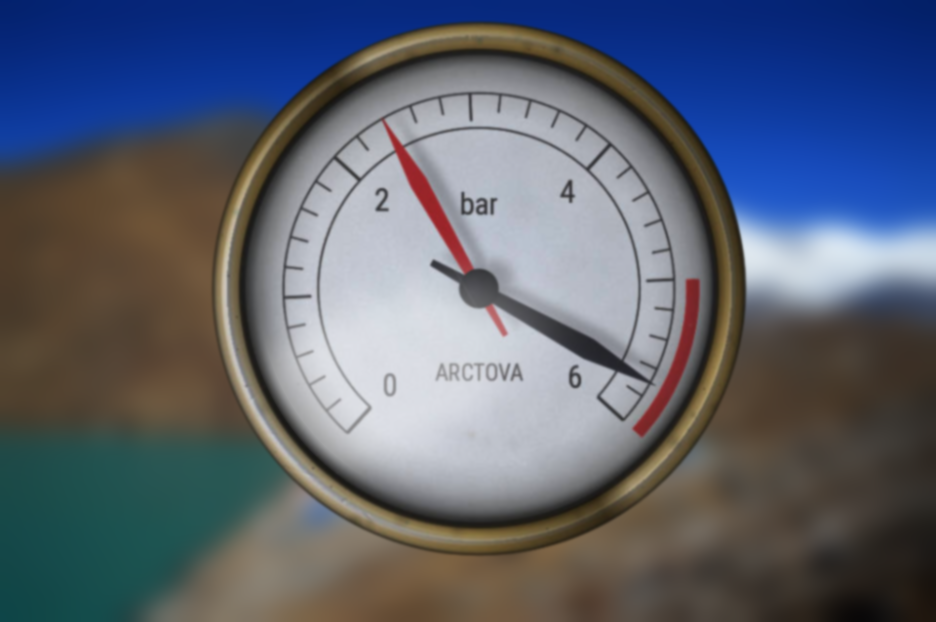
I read 5.7
